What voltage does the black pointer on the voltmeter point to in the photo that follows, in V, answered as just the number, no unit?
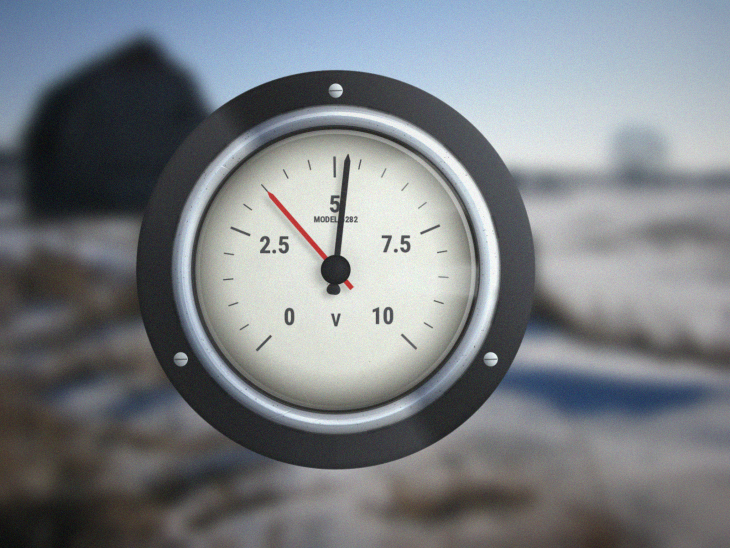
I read 5.25
